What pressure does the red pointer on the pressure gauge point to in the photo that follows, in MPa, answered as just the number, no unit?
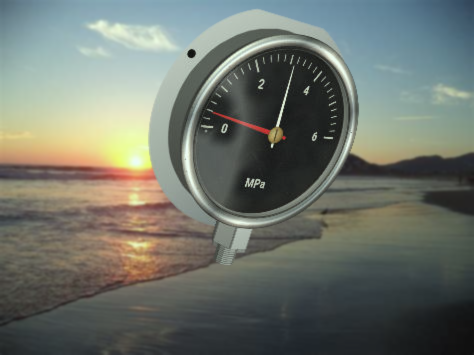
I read 0.4
